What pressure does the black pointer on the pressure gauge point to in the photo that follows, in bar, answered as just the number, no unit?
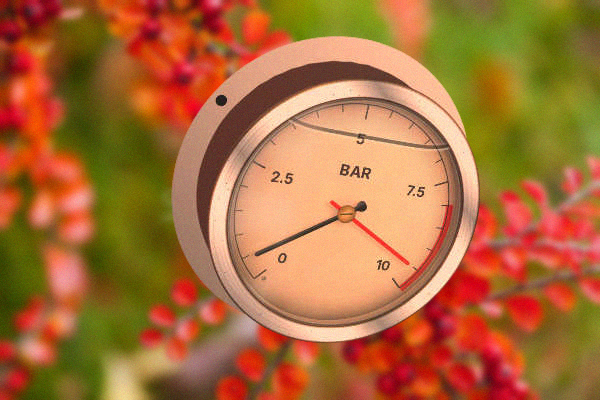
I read 0.5
